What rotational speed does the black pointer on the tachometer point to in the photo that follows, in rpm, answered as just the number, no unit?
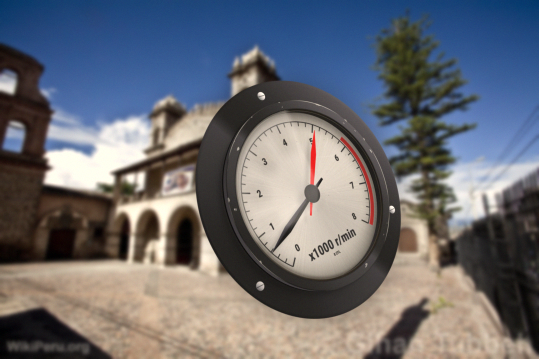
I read 600
